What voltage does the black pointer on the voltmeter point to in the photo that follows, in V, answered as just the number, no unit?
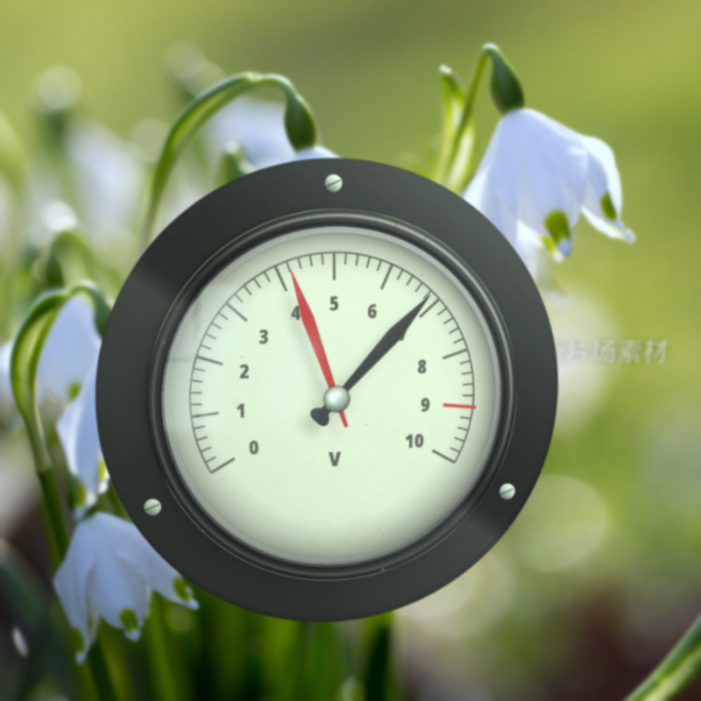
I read 6.8
